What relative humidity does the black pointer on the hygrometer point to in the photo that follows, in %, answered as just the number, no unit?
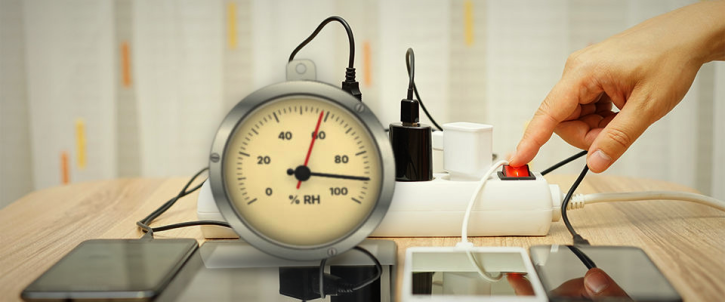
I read 90
